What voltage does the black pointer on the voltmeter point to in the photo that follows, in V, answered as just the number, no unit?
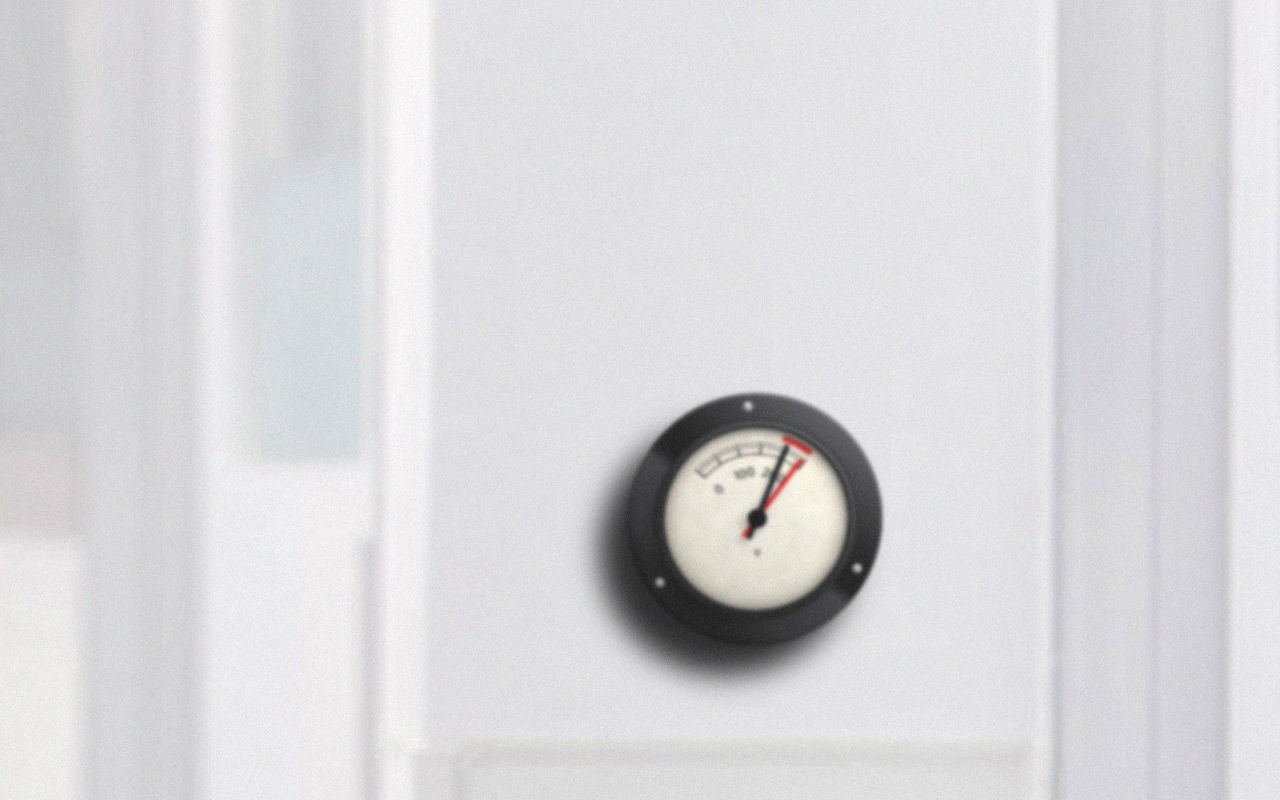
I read 200
